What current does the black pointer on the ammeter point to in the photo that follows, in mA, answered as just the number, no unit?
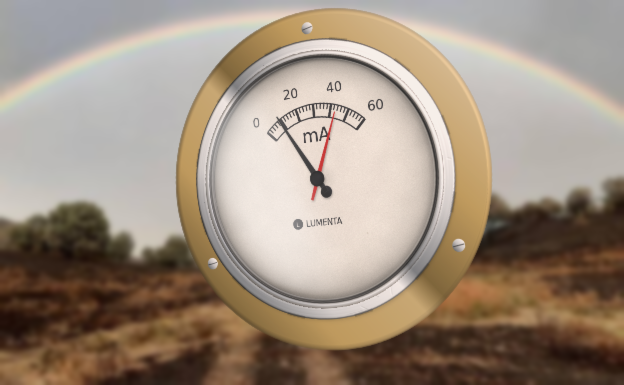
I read 10
